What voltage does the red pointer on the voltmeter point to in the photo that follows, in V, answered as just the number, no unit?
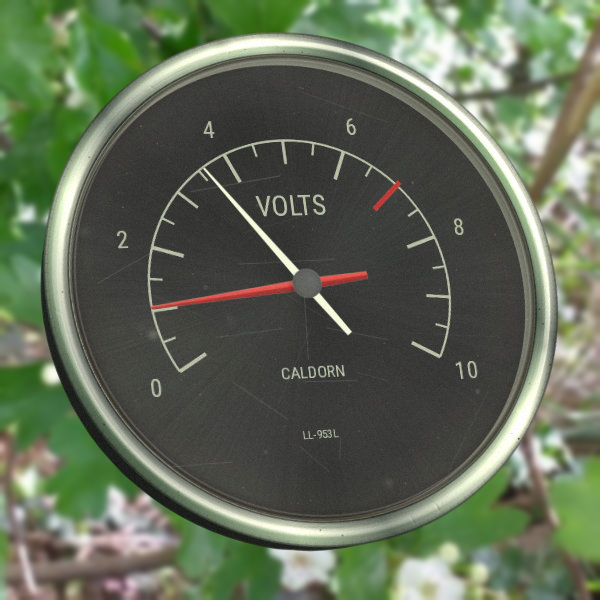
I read 1
